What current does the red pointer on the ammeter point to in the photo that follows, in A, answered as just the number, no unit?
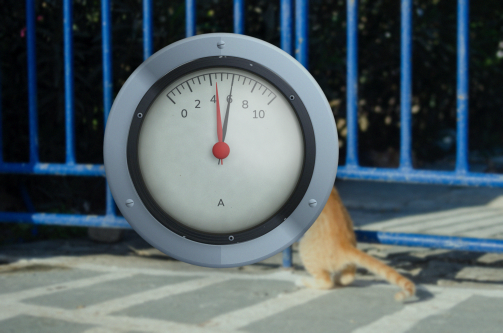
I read 4.5
